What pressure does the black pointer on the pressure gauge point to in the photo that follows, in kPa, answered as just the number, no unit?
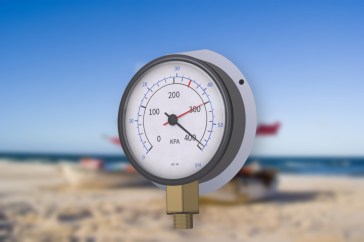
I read 390
